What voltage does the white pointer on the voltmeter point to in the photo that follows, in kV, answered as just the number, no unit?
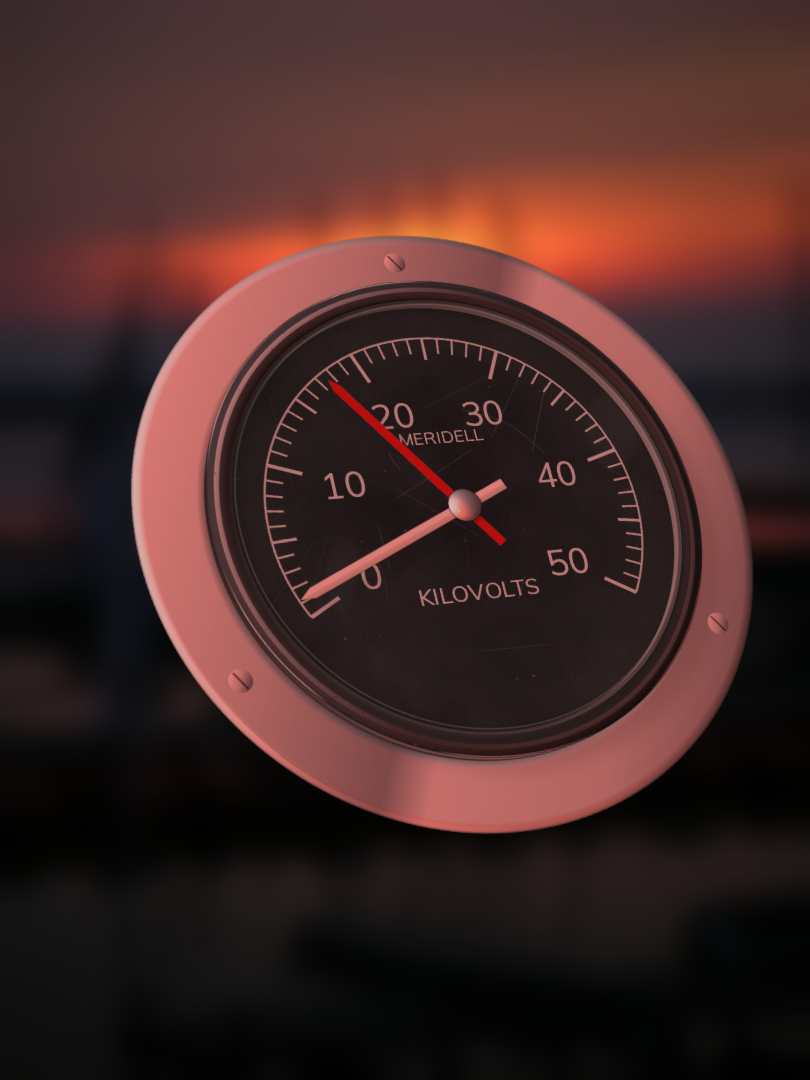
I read 1
